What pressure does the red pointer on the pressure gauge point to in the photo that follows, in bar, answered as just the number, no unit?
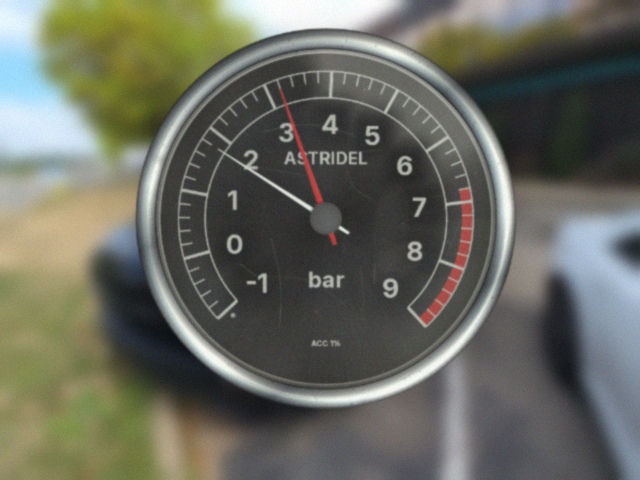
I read 3.2
